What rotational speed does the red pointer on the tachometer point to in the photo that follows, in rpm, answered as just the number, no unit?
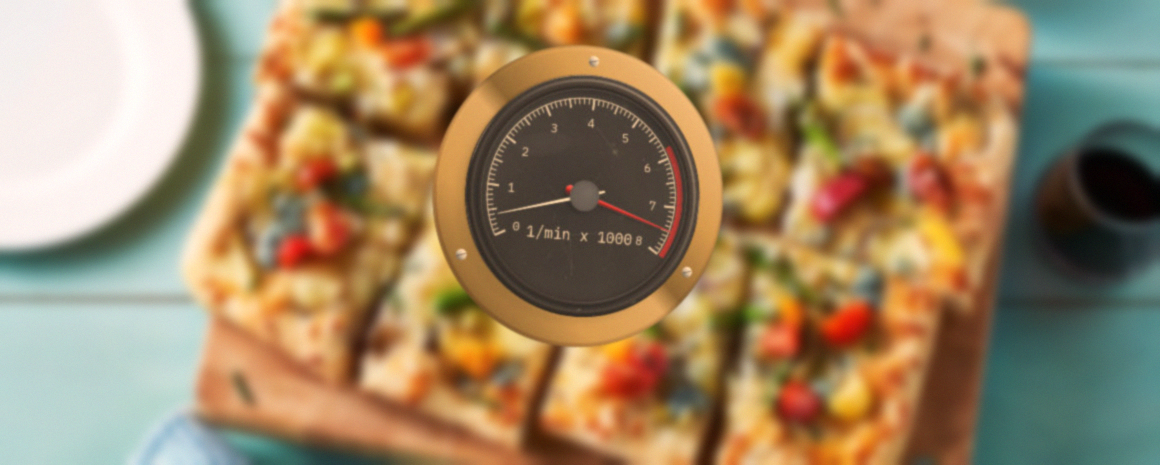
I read 7500
